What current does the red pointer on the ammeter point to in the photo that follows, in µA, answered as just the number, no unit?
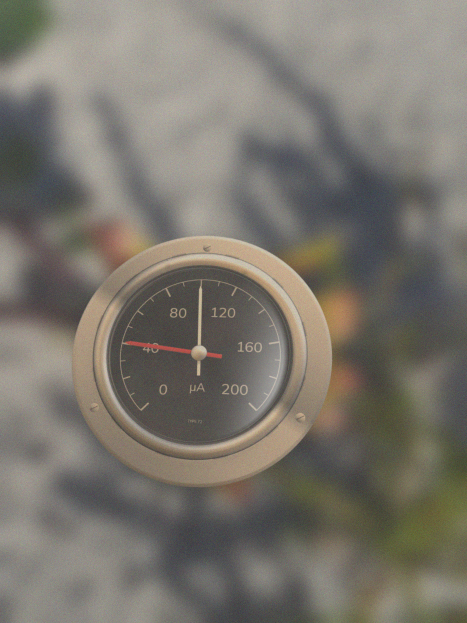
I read 40
